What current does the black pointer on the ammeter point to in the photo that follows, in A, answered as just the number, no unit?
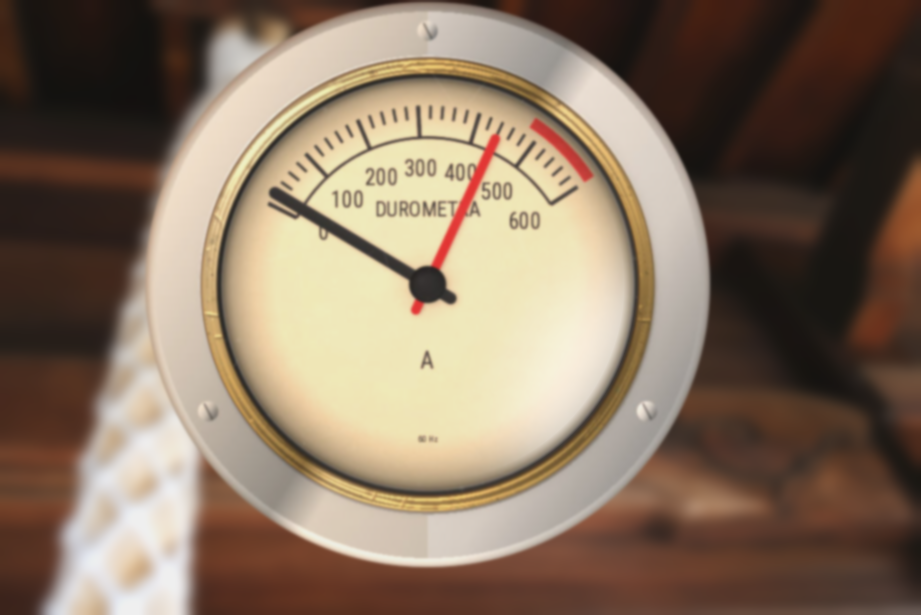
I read 20
